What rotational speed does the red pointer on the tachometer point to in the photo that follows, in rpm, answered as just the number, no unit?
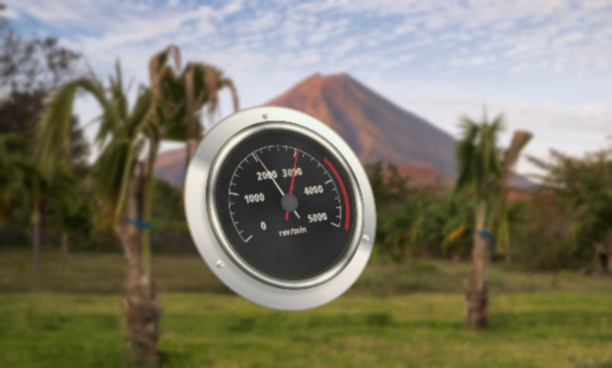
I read 3000
